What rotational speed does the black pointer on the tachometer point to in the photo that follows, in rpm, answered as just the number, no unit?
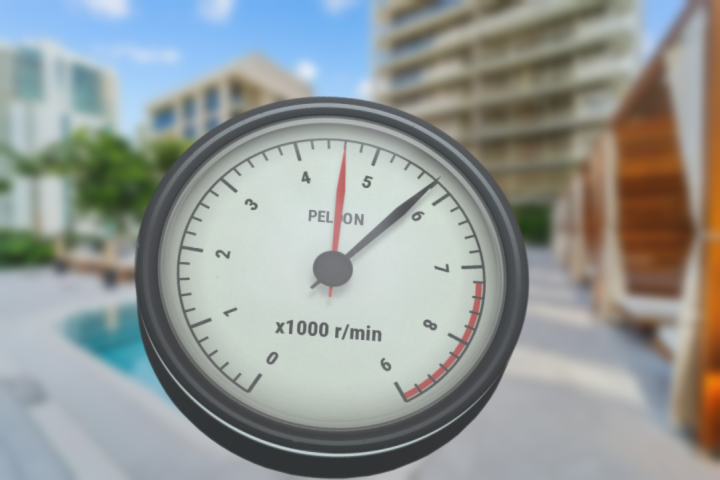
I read 5800
